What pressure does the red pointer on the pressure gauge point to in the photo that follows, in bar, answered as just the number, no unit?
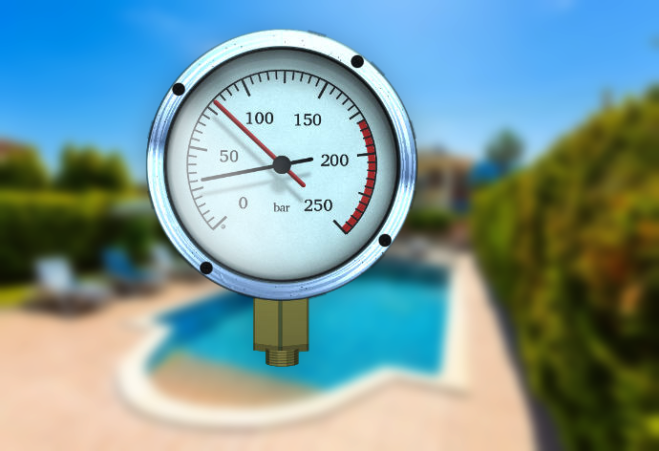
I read 80
